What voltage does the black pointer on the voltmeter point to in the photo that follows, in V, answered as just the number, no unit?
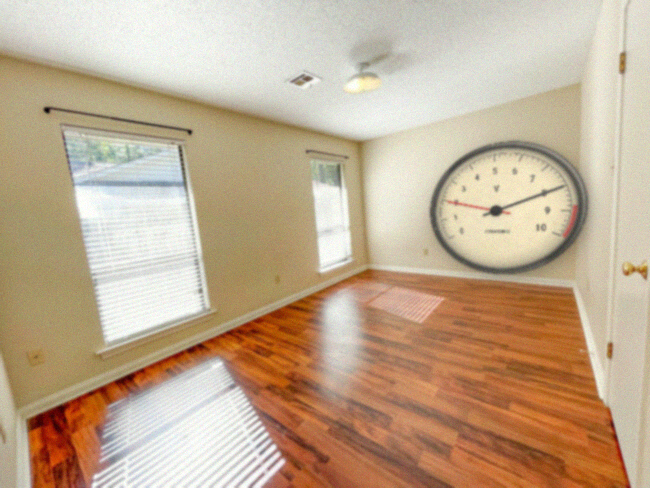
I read 8
